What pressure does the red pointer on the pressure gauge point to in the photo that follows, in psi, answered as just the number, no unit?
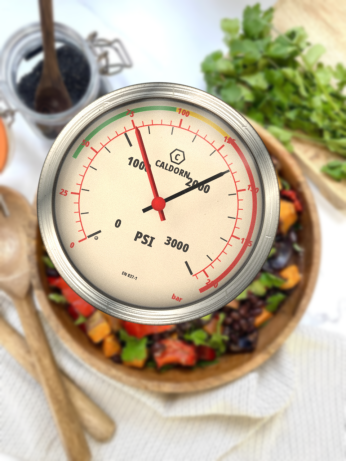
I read 1100
